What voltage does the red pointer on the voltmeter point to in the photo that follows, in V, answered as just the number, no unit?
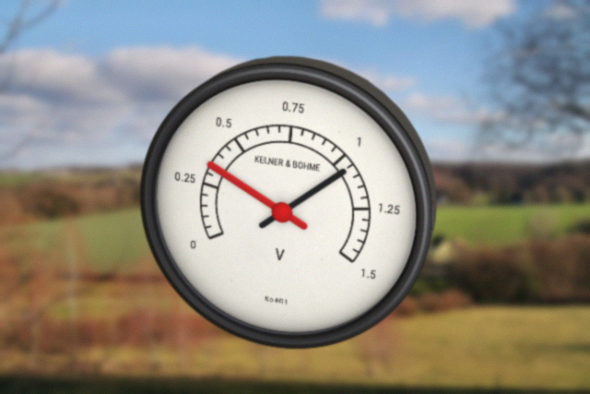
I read 0.35
